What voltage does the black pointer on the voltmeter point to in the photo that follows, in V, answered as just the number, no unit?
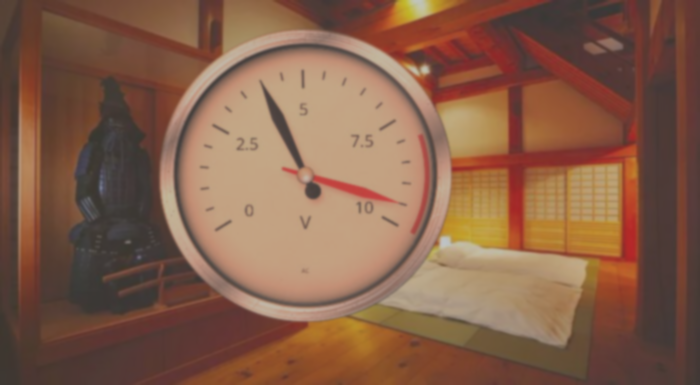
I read 4
